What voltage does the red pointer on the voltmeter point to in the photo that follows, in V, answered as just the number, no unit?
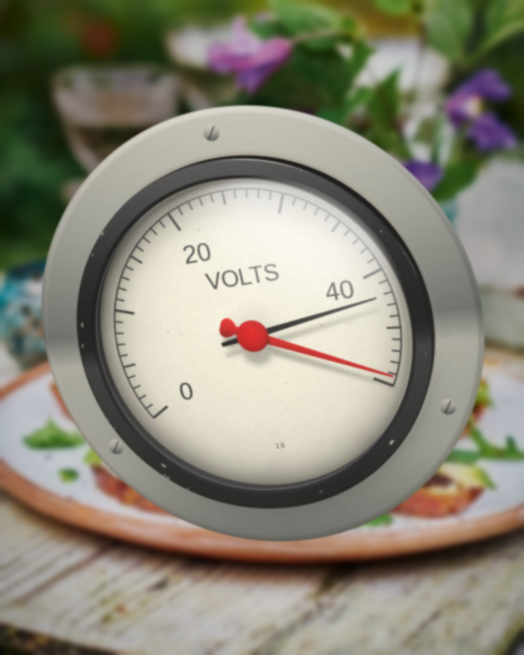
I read 49
